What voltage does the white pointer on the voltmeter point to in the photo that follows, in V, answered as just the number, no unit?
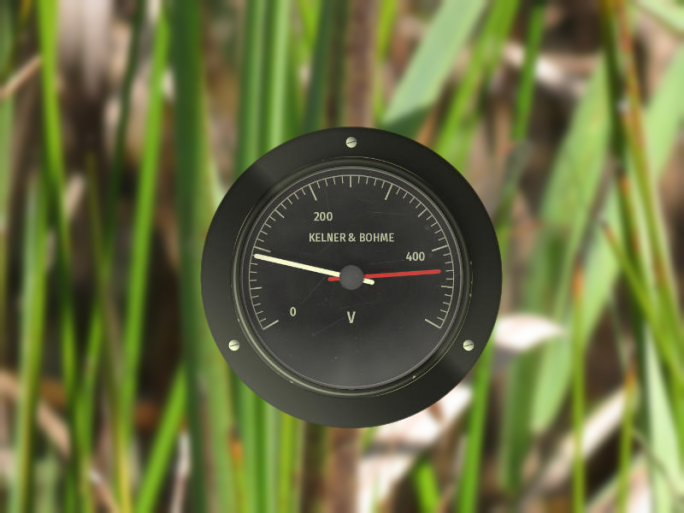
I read 90
